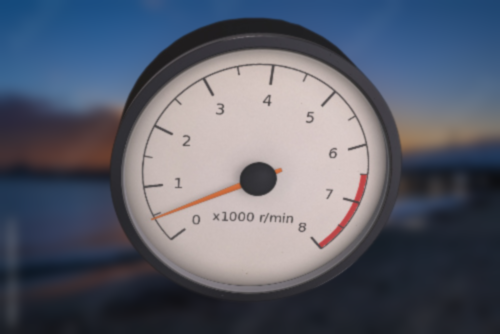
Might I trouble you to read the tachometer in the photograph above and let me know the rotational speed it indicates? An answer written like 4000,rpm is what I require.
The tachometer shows 500,rpm
